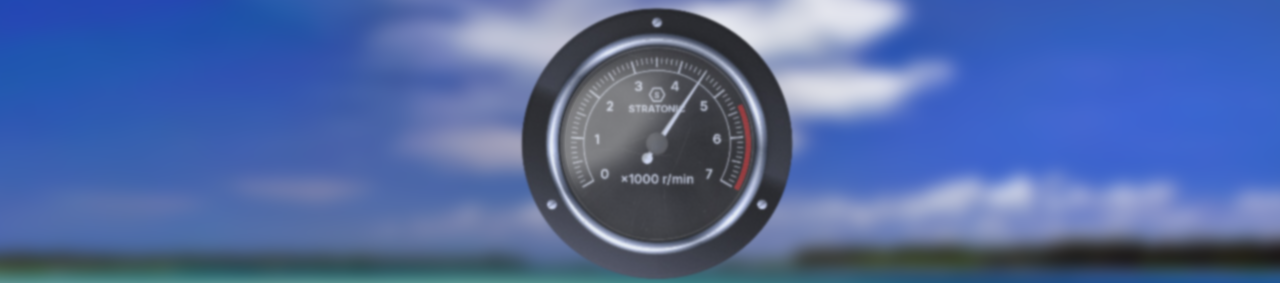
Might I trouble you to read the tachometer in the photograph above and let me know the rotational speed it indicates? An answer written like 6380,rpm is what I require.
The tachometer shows 4500,rpm
